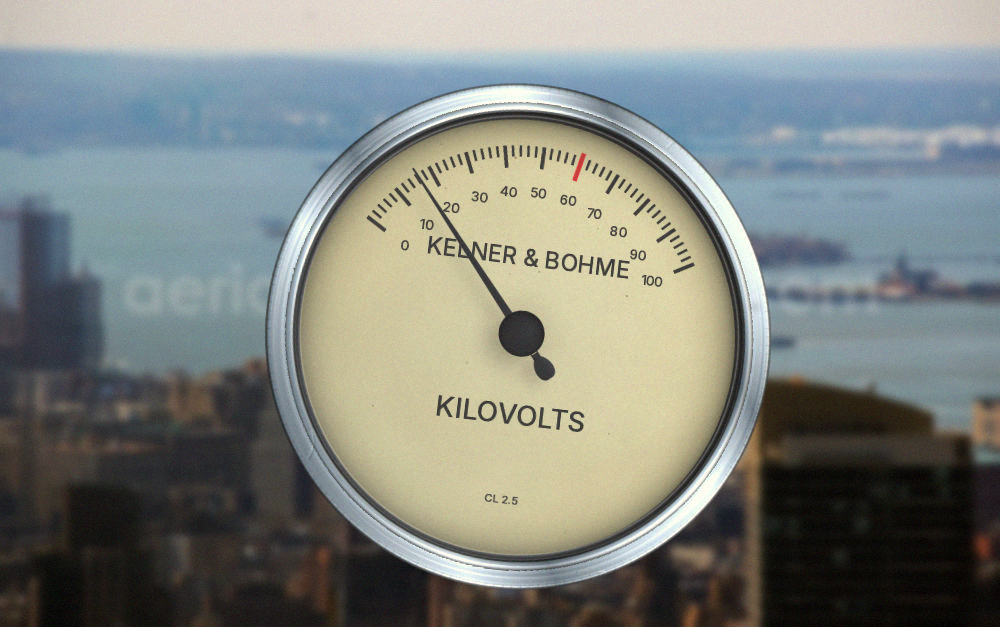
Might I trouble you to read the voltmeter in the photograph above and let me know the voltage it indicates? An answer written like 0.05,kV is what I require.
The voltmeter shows 16,kV
